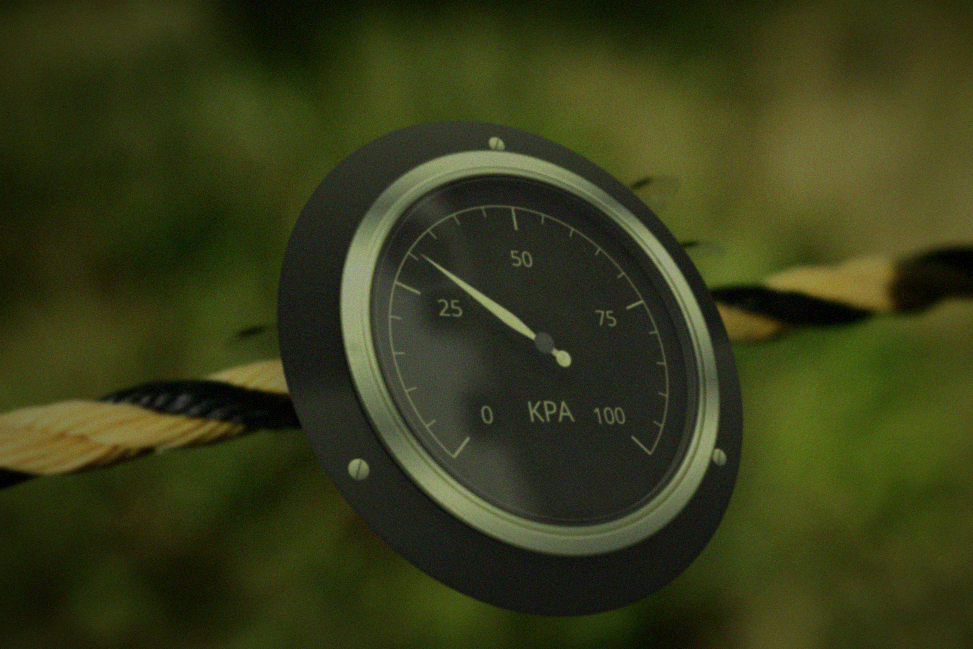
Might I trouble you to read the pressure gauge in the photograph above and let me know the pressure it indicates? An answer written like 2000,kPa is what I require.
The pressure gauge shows 30,kPa
